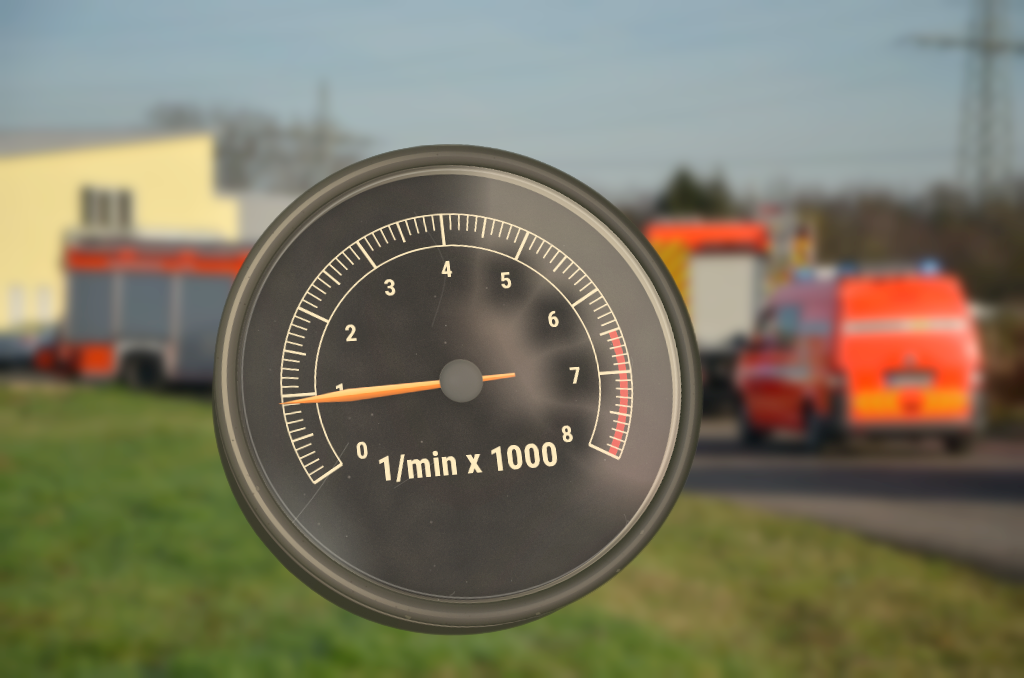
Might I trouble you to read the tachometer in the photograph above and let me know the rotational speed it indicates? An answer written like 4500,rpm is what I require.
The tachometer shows 900,rpm
